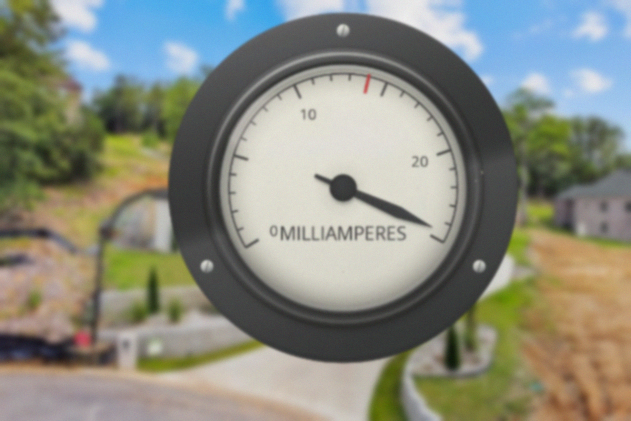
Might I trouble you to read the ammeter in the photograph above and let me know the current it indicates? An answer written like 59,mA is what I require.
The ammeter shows 24.5,mA
